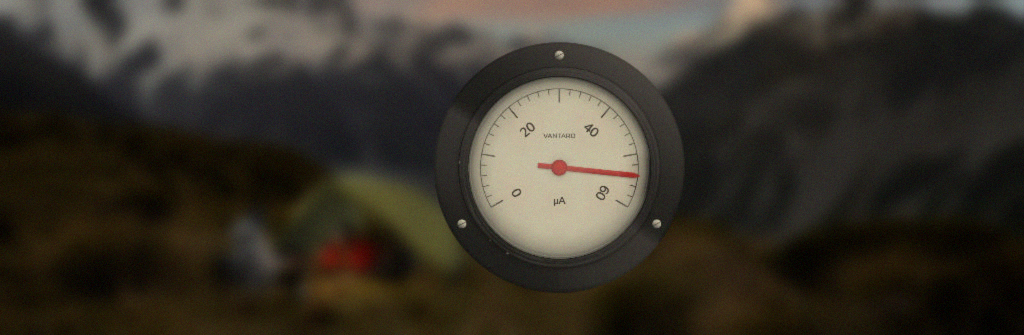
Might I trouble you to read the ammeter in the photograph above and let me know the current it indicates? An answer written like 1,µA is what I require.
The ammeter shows 54,µA
